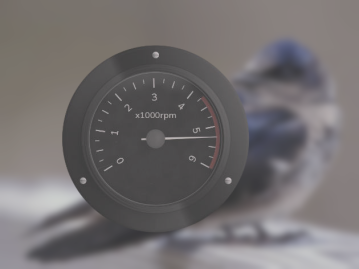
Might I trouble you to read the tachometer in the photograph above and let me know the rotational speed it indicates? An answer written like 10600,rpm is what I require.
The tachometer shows 5250,rpm
